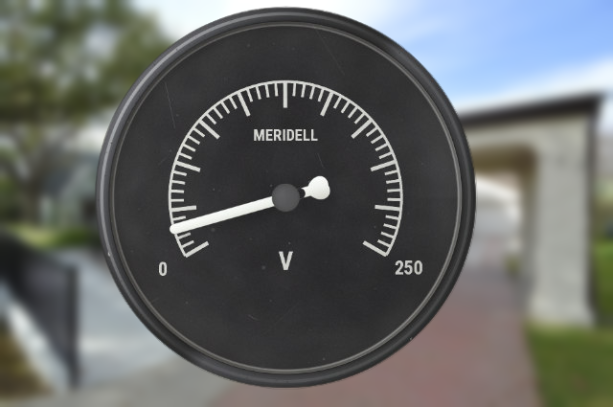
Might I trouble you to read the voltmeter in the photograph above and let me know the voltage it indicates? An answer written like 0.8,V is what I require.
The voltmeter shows 15,V
